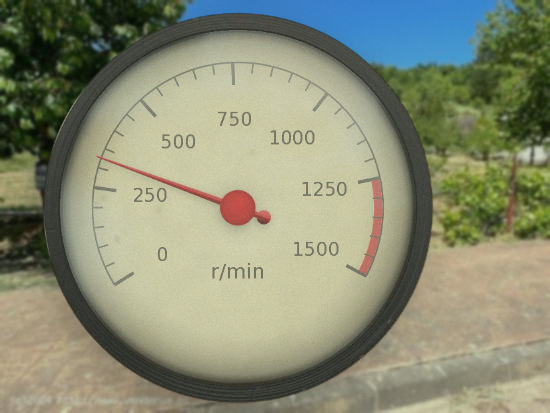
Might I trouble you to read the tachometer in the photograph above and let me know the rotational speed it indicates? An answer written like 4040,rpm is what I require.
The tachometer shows 325,rpm
